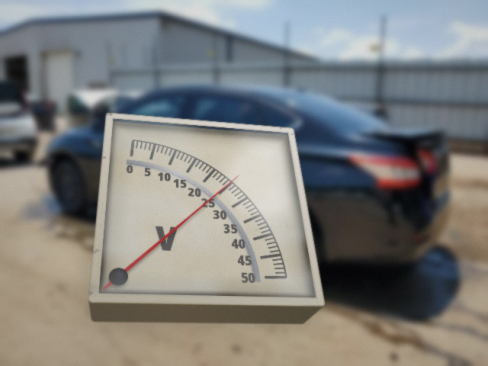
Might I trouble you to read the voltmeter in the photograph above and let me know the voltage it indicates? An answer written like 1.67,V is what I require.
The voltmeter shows 25,V
